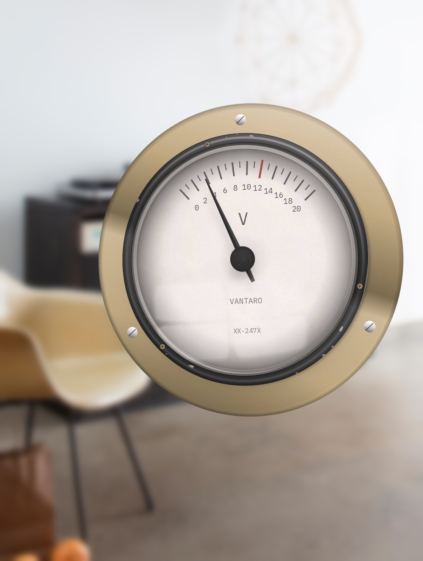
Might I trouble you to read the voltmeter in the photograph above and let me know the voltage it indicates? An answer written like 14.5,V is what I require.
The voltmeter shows 4,V
